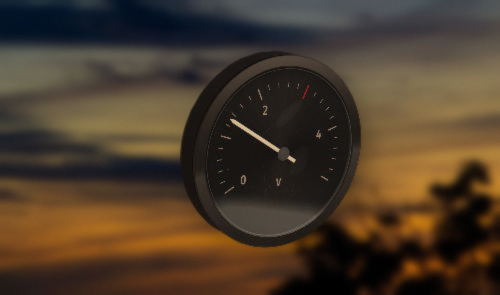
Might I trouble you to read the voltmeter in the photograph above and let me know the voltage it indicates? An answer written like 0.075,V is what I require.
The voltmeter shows 1.3,V
